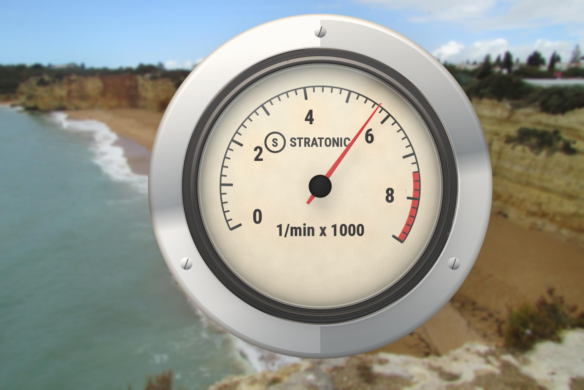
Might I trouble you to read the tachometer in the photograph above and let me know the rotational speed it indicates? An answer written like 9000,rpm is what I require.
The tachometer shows 5700,rpm
